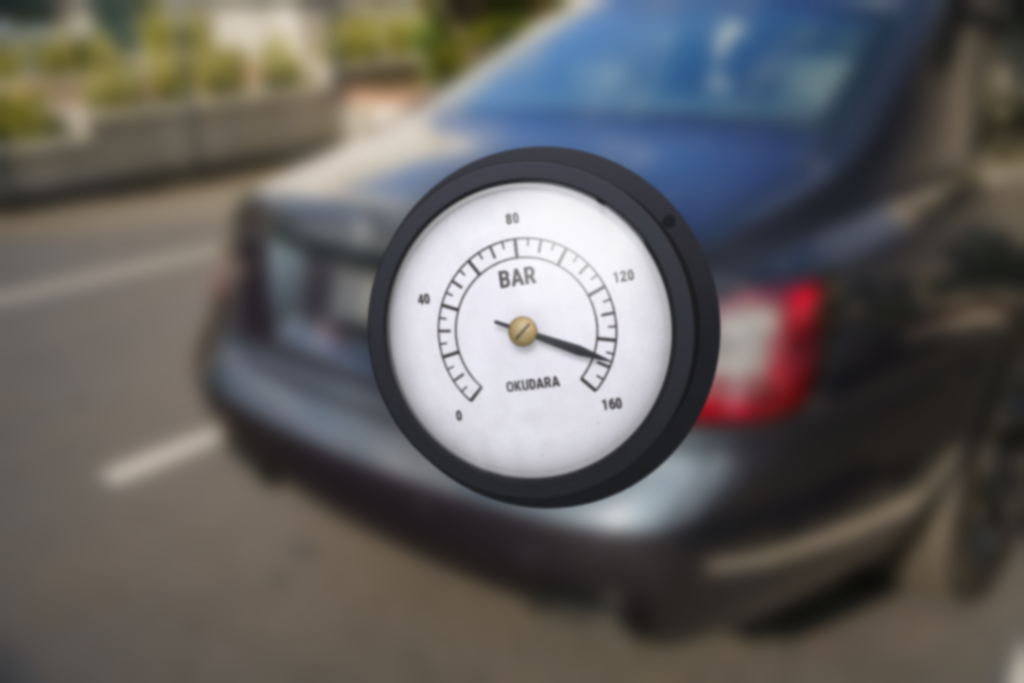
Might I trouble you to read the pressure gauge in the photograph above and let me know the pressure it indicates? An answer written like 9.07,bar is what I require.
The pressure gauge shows 147.5,bar
